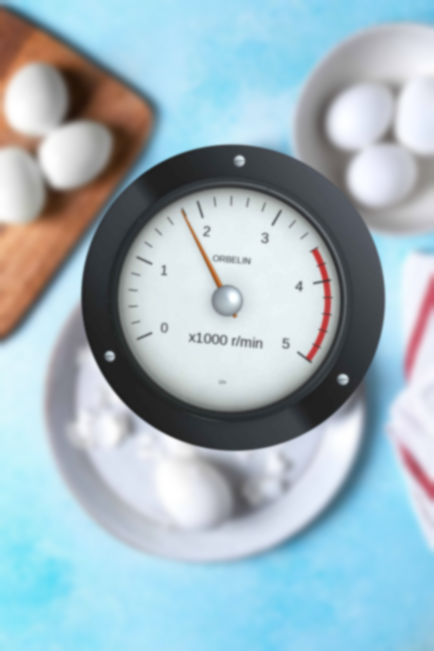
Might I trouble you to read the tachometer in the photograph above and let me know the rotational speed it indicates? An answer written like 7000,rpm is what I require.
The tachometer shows 1800,rpm
